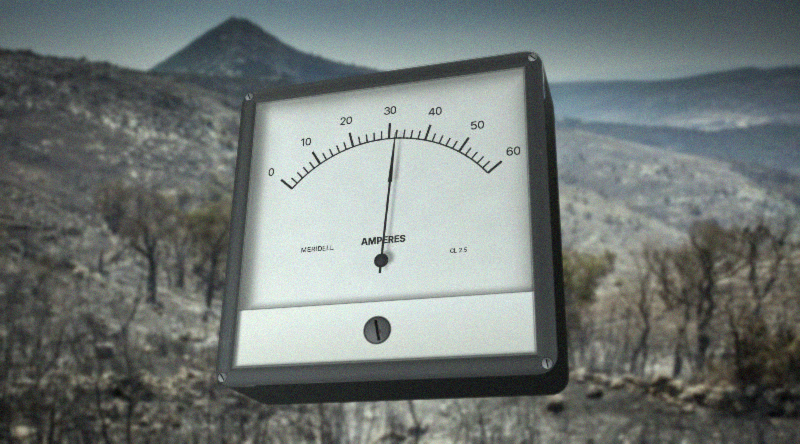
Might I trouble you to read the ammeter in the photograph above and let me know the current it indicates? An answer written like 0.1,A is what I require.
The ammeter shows 32,A
